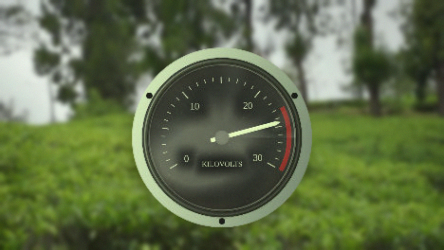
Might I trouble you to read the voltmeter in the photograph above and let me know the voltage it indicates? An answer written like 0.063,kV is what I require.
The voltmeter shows 24.5,kV
